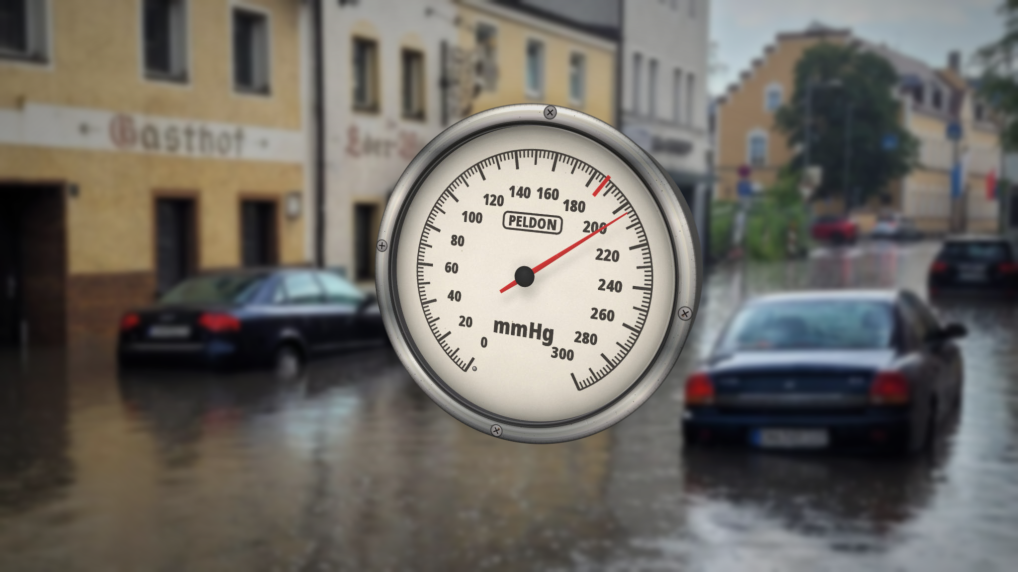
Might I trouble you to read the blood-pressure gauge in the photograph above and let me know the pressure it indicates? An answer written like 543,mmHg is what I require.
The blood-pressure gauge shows 204,mmHg
